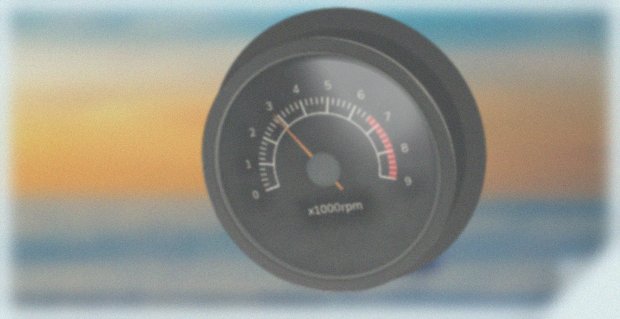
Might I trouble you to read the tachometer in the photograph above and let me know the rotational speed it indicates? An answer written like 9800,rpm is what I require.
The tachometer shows 3000,rpm
